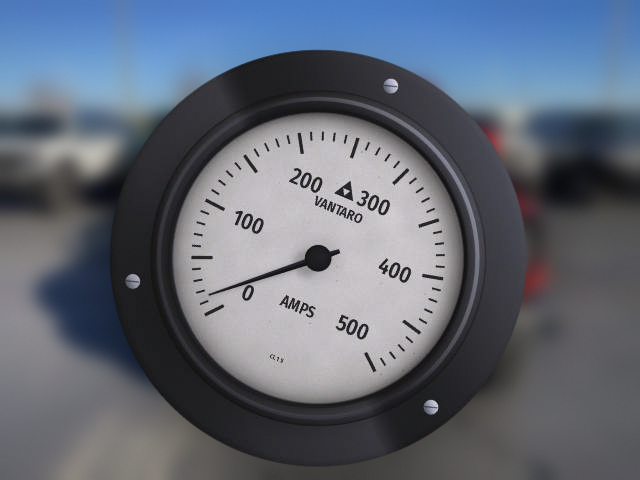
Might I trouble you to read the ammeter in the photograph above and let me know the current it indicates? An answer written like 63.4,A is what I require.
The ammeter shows 15,A
